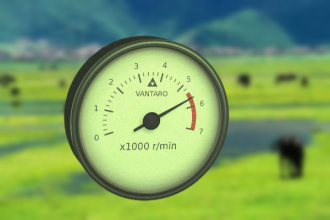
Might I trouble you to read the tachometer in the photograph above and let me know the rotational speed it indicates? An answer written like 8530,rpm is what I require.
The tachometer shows 5600,rpm
